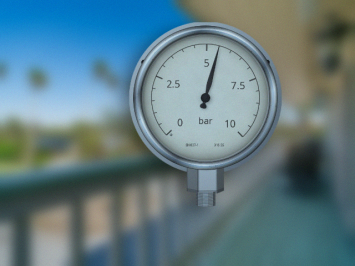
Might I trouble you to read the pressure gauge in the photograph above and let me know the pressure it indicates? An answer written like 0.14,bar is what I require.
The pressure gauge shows 5.5,bar
